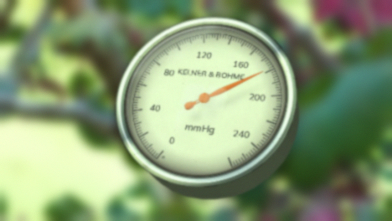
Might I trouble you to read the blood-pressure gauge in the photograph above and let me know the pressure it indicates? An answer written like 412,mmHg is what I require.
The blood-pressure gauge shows 180,mmHg
